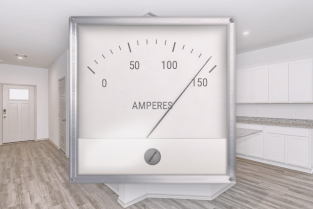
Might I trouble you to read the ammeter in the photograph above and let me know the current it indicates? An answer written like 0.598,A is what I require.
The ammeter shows 140,A
